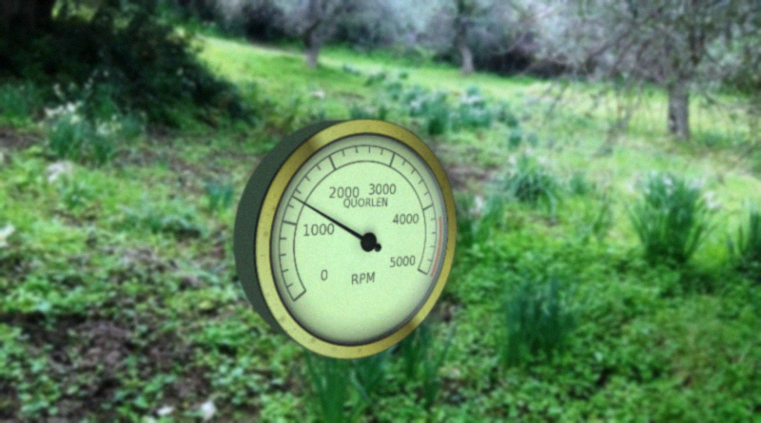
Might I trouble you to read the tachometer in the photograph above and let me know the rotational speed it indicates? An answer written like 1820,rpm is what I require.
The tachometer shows 1300,rpm
